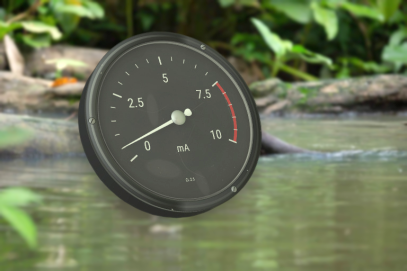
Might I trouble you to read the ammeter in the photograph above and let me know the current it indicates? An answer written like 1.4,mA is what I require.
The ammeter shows 0.5,mA
